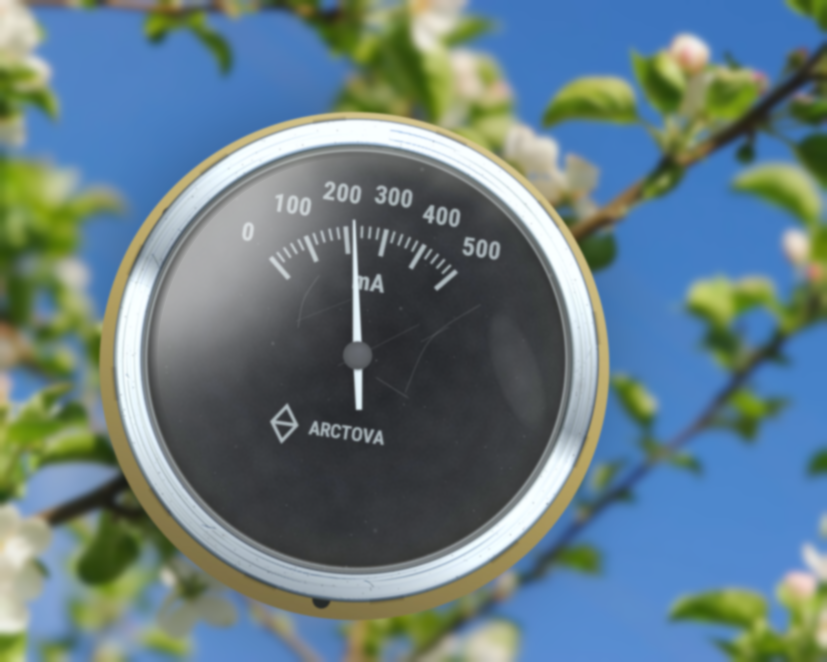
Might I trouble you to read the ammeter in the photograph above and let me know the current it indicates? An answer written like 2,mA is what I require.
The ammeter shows 220,mA
